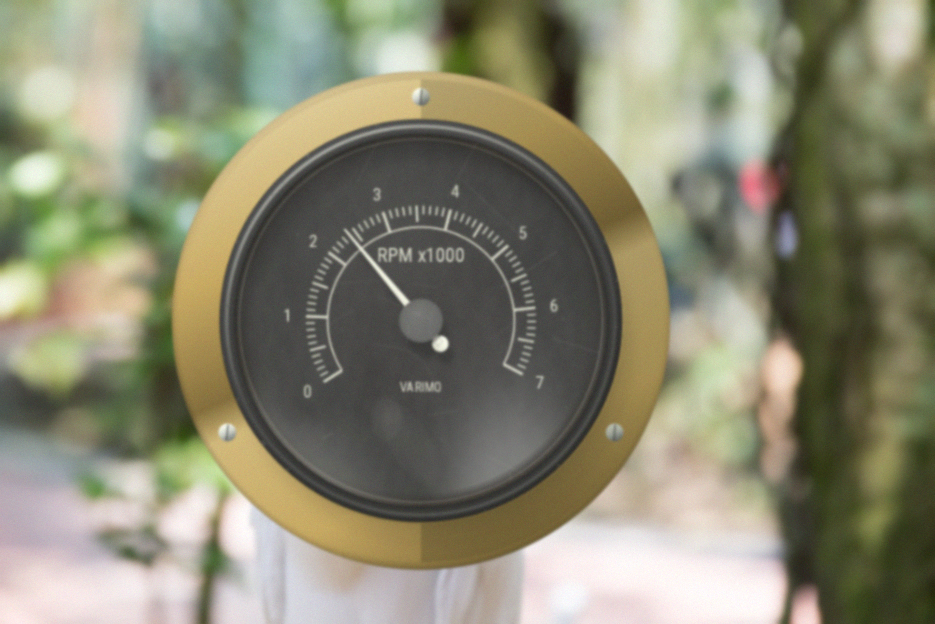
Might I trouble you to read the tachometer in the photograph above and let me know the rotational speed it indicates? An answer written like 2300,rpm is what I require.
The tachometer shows 2400,rpm
